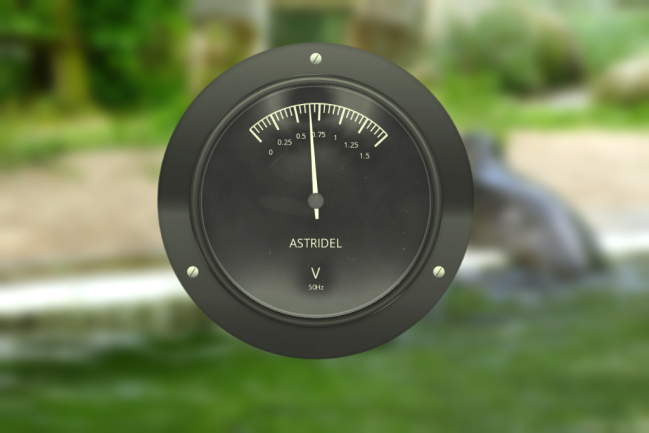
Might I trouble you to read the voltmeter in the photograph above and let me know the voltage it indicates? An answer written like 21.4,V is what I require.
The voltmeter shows 0.65,V
